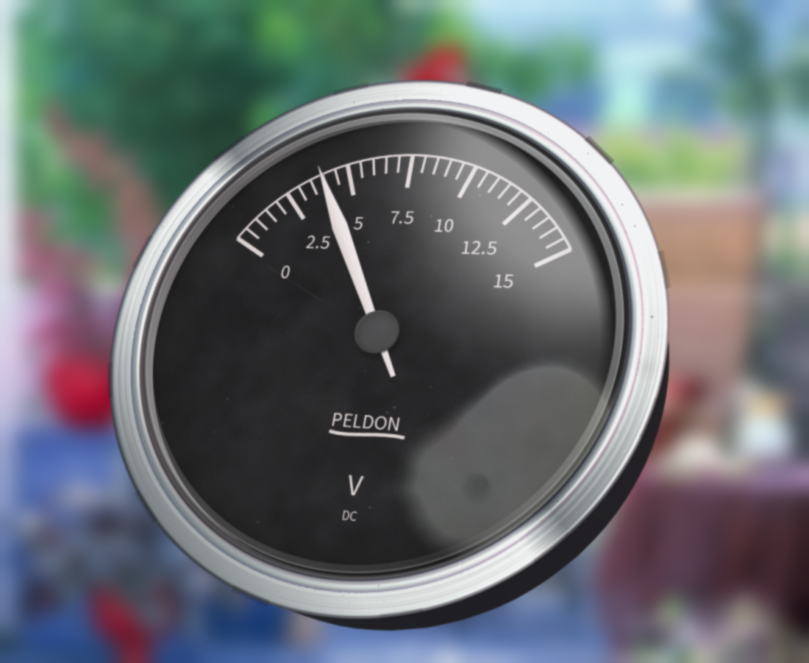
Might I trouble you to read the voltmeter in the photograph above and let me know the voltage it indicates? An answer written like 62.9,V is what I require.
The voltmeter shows 4,V
